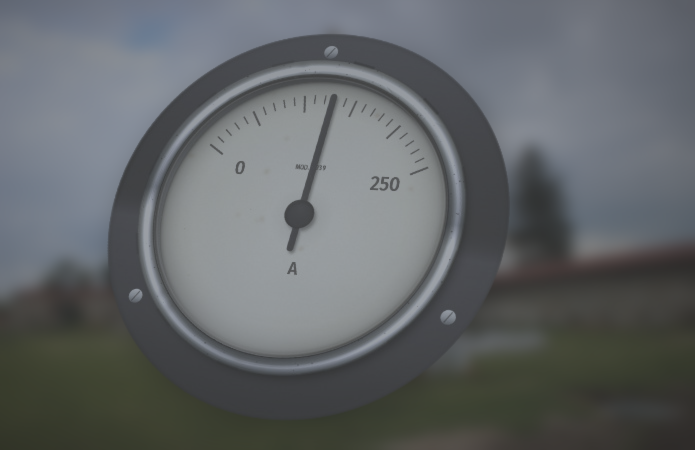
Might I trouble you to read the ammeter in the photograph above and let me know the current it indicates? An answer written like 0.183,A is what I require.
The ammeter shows 130,A
